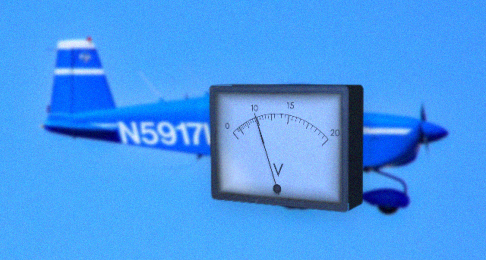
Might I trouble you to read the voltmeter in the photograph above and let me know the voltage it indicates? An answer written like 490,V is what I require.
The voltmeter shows 10,V
